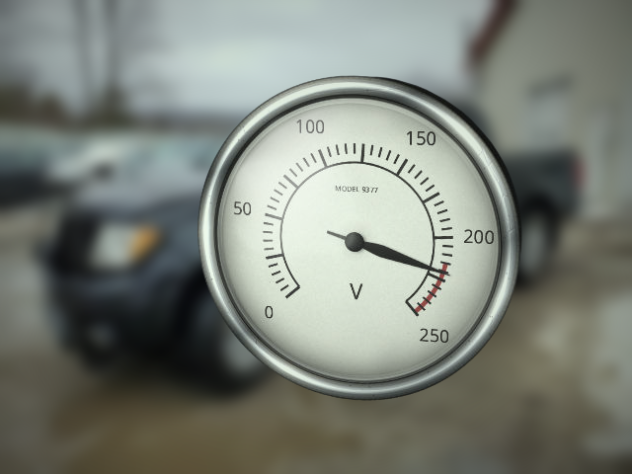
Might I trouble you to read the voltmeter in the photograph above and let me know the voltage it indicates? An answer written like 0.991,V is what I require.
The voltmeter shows 220,V
